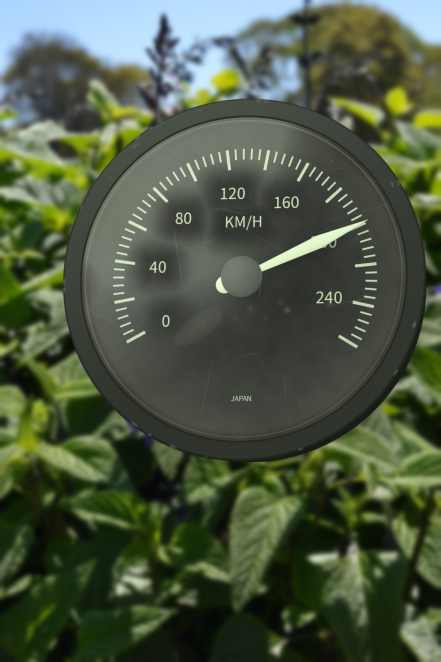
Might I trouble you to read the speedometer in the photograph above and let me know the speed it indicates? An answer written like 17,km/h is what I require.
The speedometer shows 200,km/h
